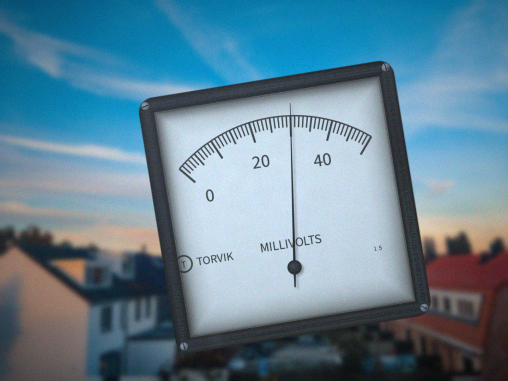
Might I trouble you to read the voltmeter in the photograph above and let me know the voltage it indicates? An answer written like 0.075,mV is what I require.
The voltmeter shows 30,mV
